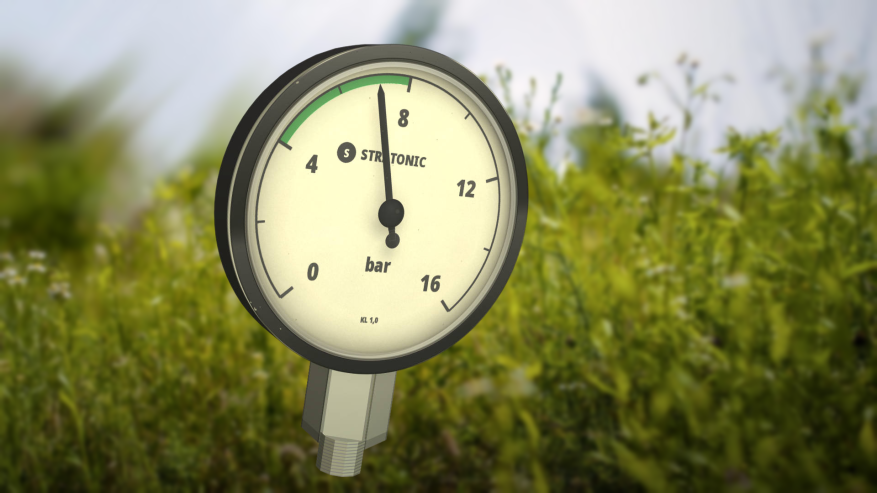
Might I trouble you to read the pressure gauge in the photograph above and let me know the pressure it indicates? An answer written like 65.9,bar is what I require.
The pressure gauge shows 7,bar
